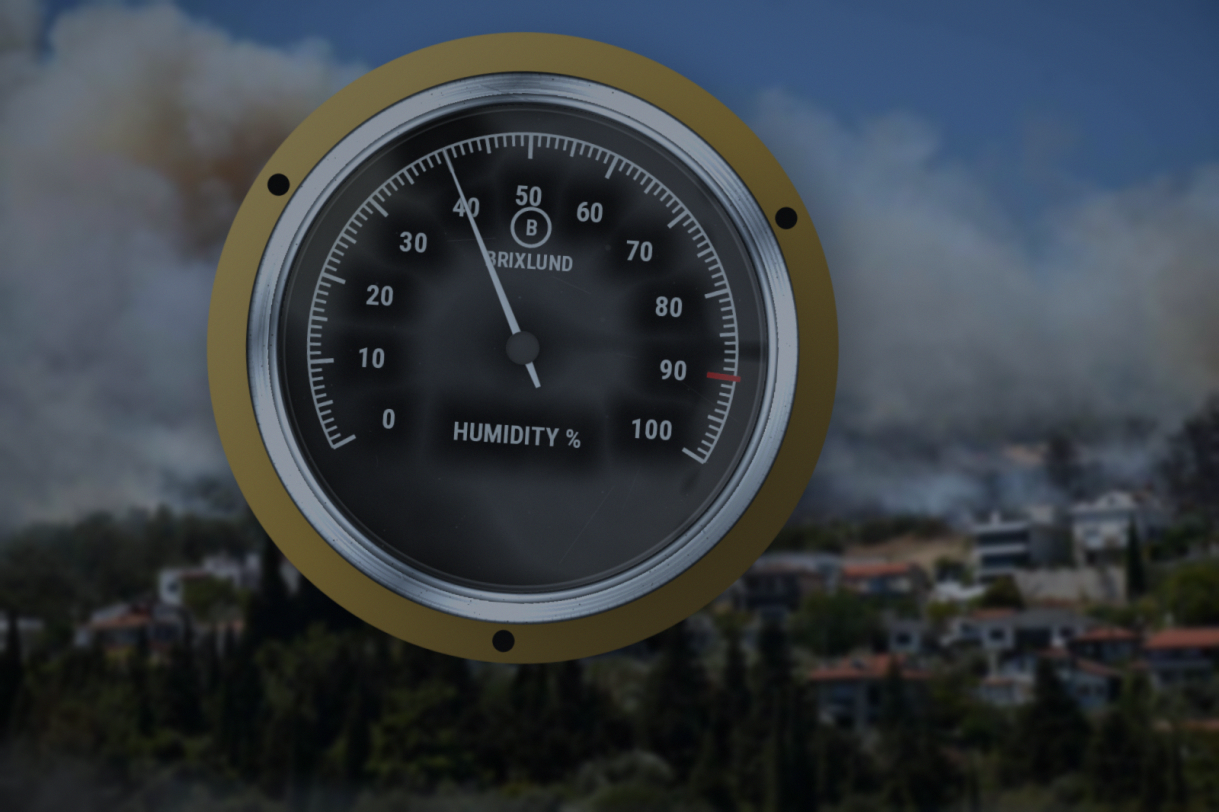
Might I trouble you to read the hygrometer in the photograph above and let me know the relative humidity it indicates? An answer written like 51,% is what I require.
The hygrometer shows 40,%
